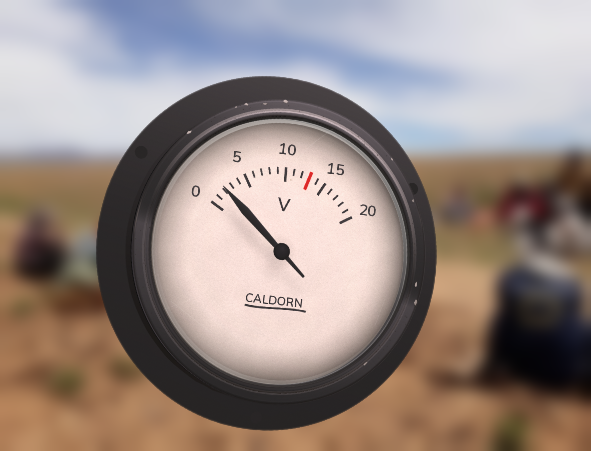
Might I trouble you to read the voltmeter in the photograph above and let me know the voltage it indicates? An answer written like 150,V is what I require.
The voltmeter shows 2,V
